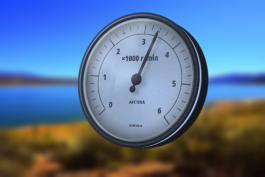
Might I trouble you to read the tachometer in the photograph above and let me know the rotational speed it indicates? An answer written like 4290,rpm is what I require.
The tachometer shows 3400,rpm
